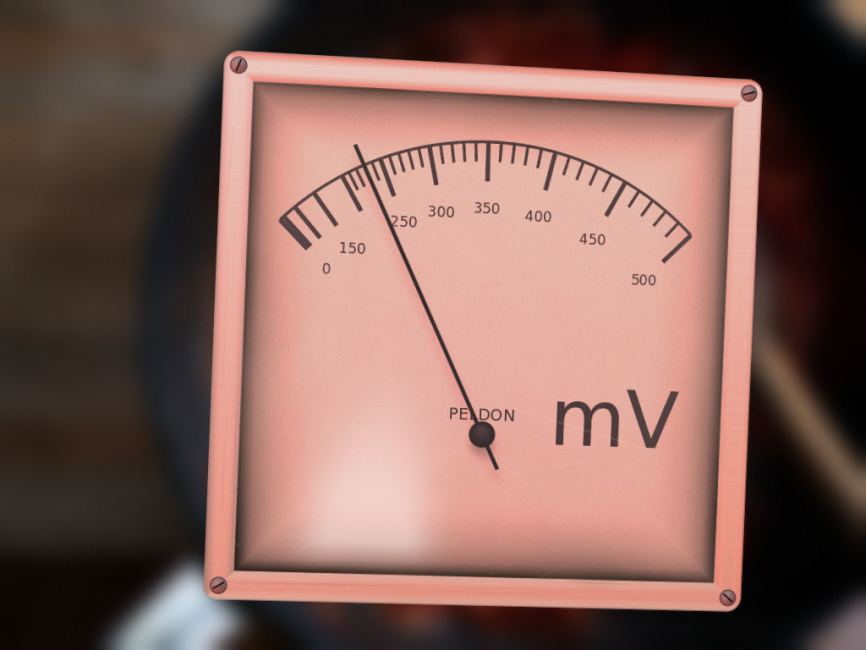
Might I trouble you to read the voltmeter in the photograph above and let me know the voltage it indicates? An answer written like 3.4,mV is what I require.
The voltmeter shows 230,mV
